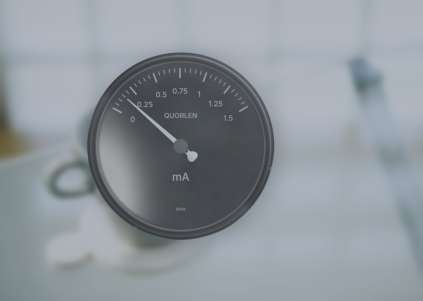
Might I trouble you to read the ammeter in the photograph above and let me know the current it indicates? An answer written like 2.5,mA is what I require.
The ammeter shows 0.15,mA
